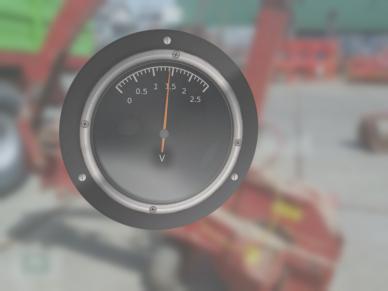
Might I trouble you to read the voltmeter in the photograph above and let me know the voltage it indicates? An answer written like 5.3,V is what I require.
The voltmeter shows 1.4,V
